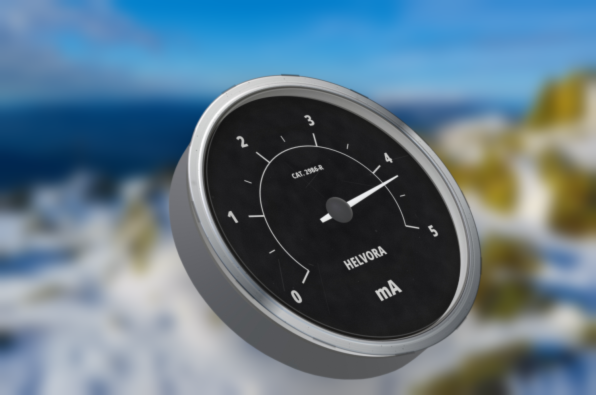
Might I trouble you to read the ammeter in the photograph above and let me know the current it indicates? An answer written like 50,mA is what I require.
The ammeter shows 4.25,mA
